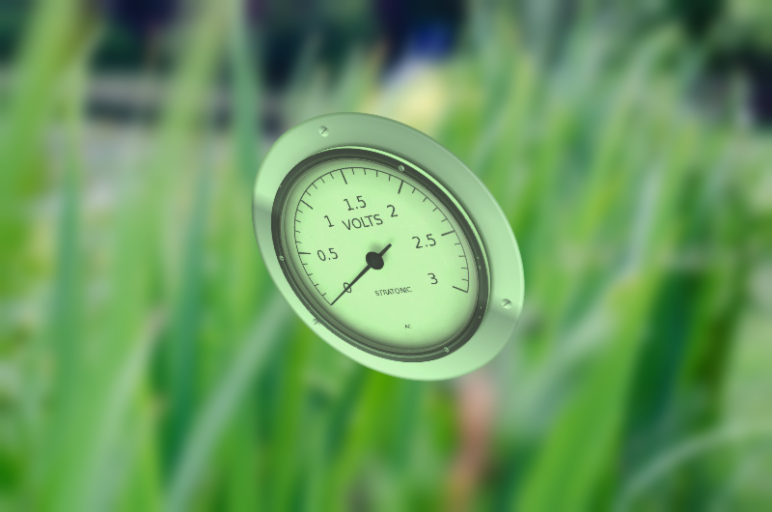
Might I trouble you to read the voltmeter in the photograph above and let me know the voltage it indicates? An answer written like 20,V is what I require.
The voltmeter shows 0,V
